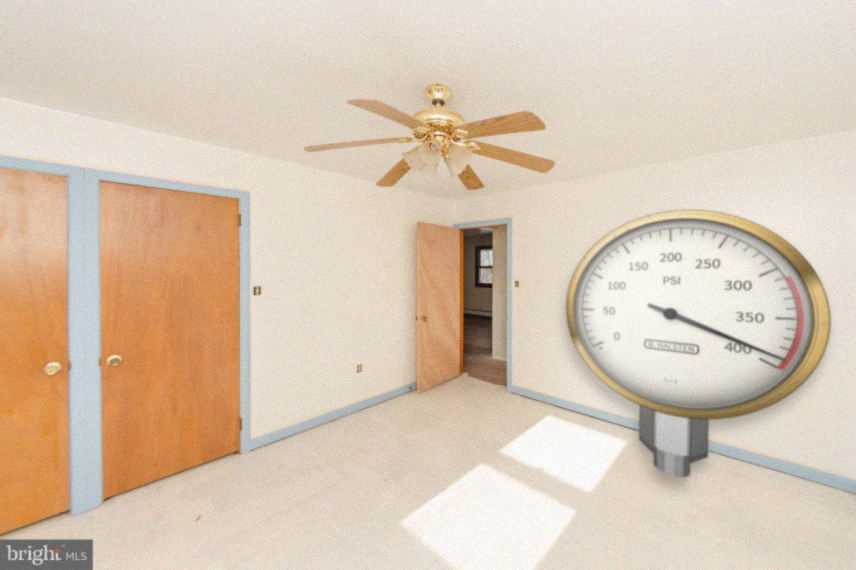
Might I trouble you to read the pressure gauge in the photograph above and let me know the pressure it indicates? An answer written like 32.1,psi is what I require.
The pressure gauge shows 390,psi
